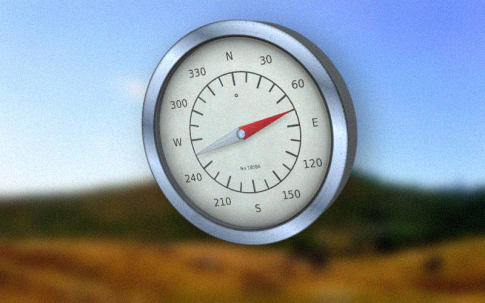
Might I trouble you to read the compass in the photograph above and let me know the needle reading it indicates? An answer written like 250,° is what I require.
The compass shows 75,°
